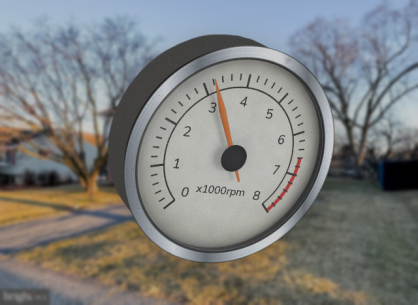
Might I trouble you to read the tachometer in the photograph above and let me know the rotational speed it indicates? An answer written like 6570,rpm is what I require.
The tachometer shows 3200,rpm
